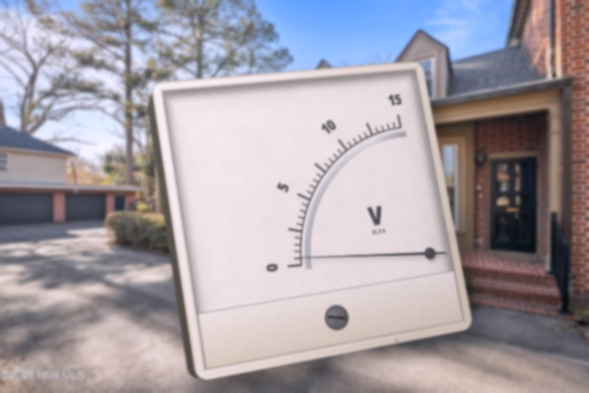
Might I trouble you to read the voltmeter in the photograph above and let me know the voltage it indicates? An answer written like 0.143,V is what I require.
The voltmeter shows 0.5,V
